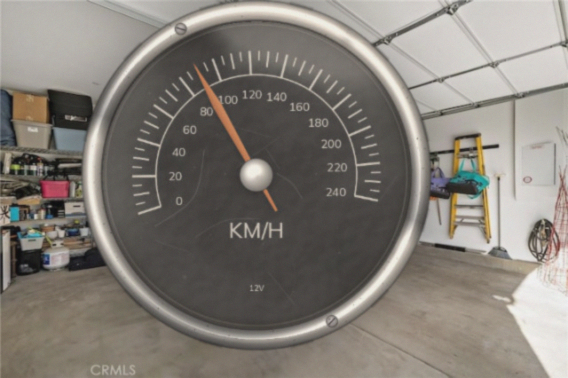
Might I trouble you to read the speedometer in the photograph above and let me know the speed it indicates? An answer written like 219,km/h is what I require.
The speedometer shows 90,km/h
